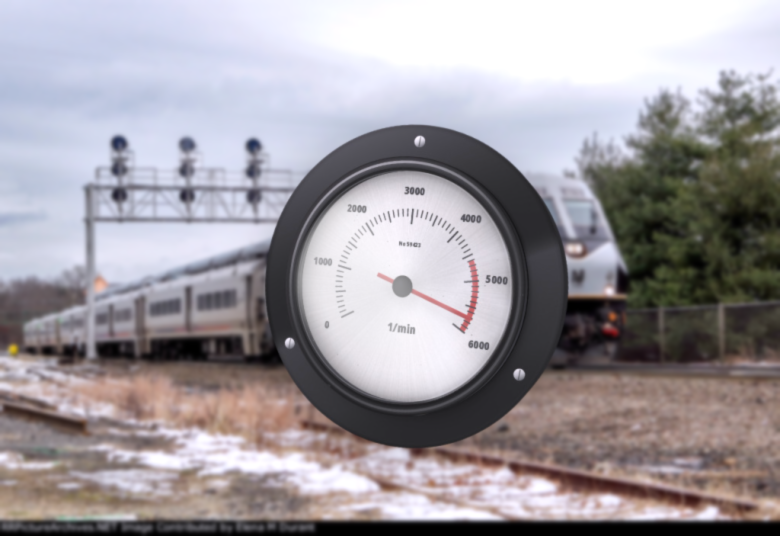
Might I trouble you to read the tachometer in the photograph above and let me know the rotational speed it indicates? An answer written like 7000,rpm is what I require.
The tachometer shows 5700,rpm
